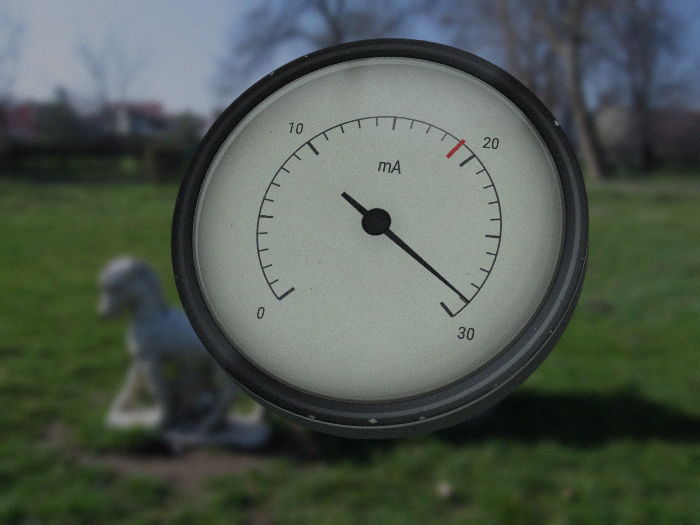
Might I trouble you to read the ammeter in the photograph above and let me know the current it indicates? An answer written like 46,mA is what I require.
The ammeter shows 29,mA
